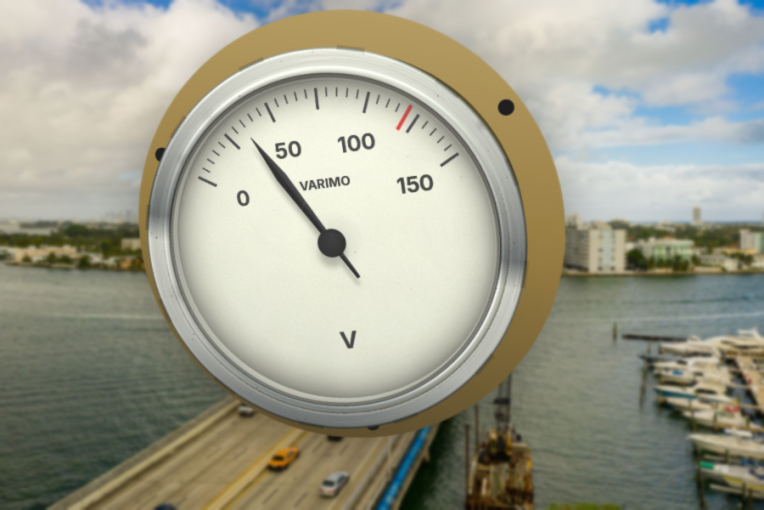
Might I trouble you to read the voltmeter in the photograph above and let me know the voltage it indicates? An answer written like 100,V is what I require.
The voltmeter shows 35,V
